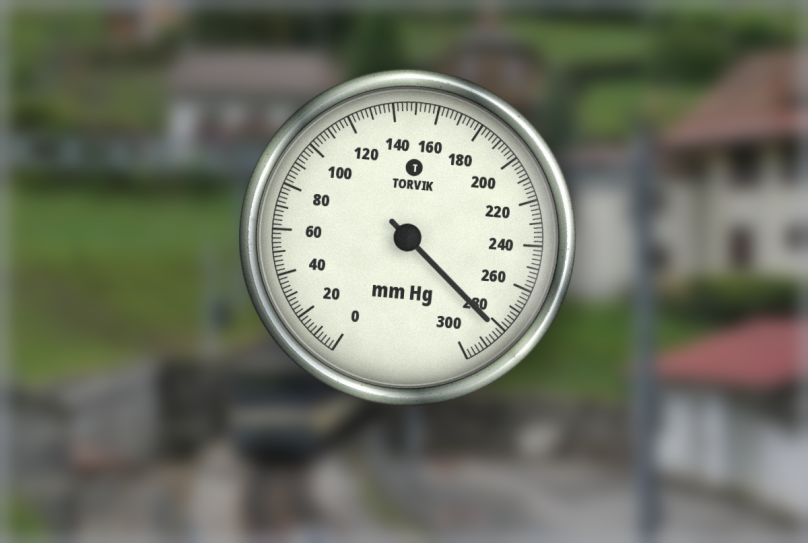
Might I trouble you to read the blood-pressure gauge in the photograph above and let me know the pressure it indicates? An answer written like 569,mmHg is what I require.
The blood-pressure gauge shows 282,mmHg
